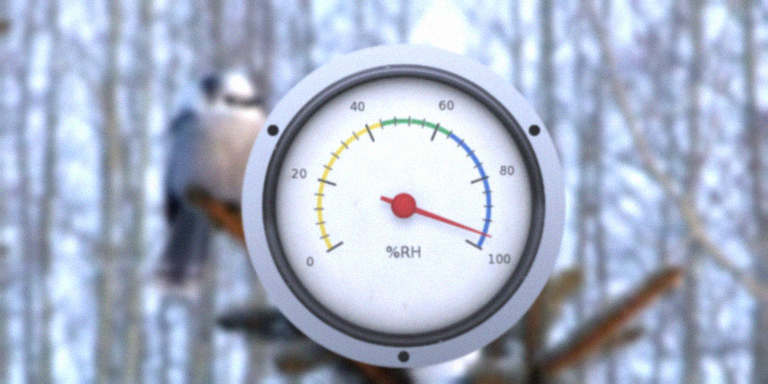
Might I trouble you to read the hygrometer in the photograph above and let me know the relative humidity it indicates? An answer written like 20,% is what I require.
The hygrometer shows 96,%
